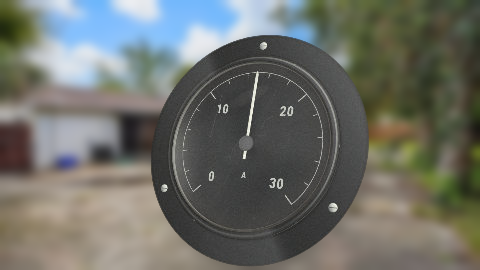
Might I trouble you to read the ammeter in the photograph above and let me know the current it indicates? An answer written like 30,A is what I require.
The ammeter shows 15,A
